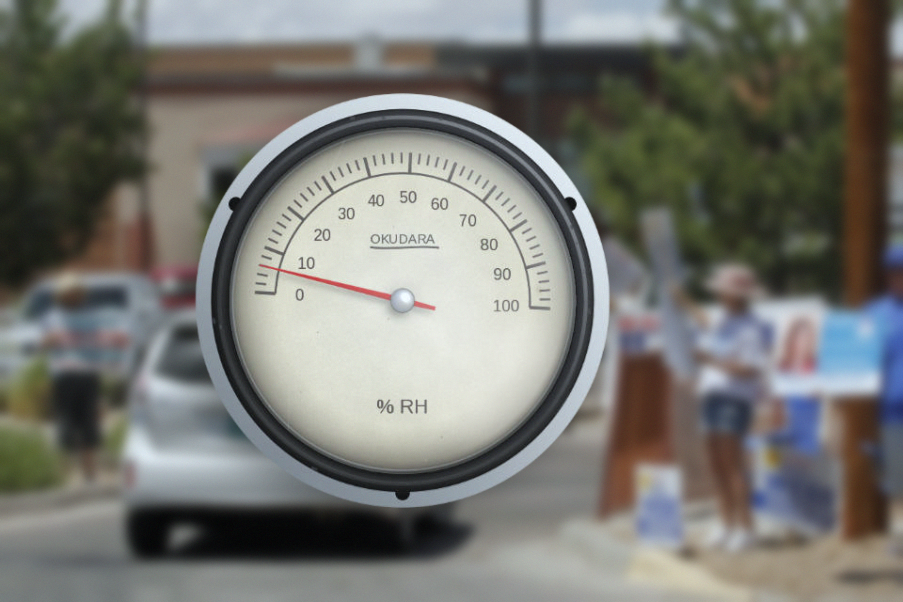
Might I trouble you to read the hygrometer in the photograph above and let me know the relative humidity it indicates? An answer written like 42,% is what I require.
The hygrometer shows 6,%
